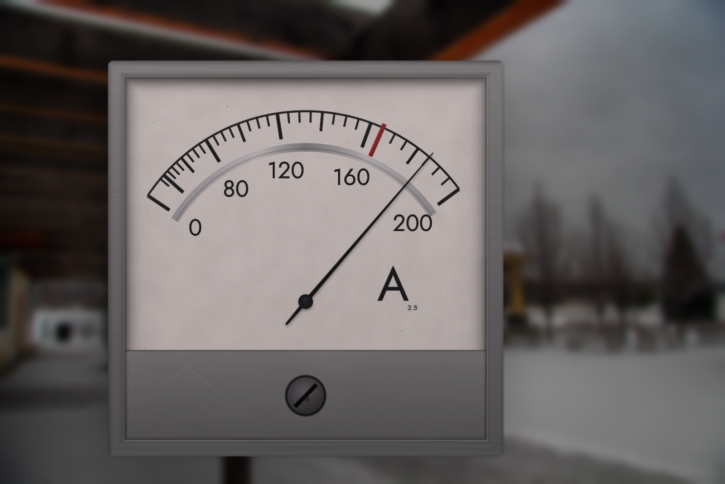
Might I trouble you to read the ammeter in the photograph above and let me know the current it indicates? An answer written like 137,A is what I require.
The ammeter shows 185,A
